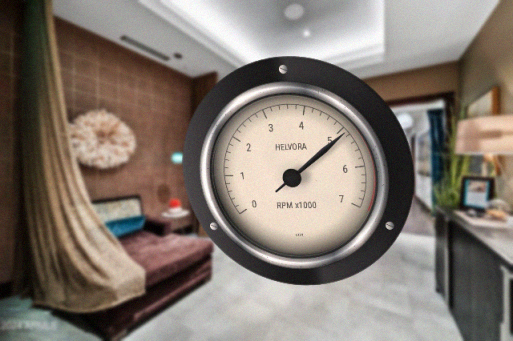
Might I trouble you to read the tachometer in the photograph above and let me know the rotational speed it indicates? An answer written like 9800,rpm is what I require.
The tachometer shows 5100,rpm
